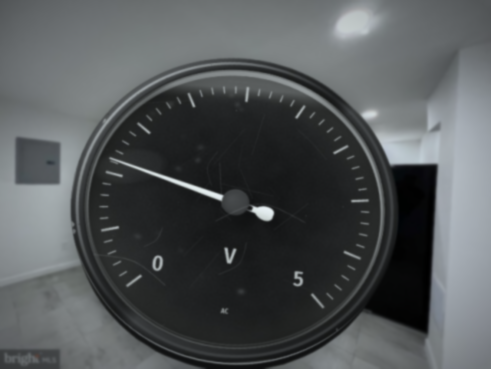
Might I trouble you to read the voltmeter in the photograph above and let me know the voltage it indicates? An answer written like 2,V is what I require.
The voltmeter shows 1.1,V
